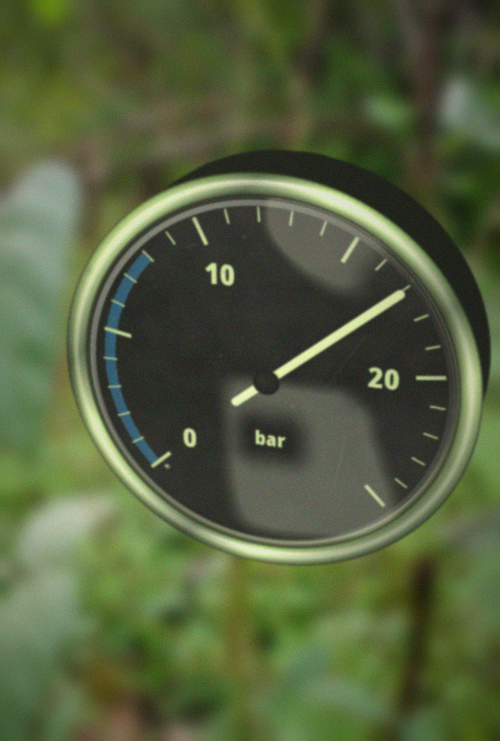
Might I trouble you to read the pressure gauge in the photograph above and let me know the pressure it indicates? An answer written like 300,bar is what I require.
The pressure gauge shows 17,bar
